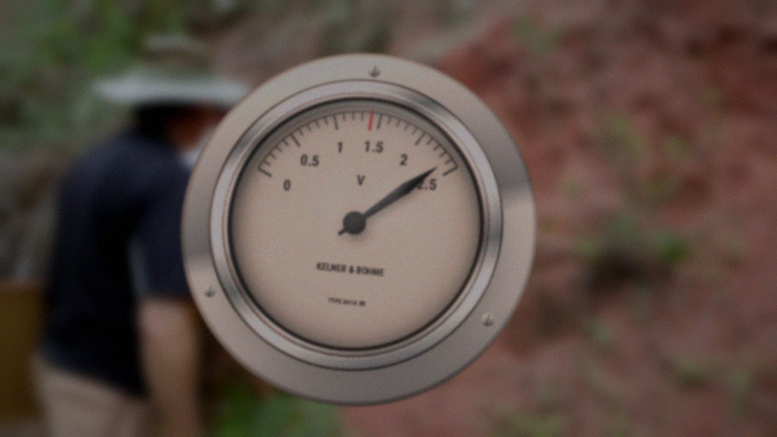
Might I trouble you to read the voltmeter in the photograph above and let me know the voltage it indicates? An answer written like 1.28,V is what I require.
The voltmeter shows 2.4,V
